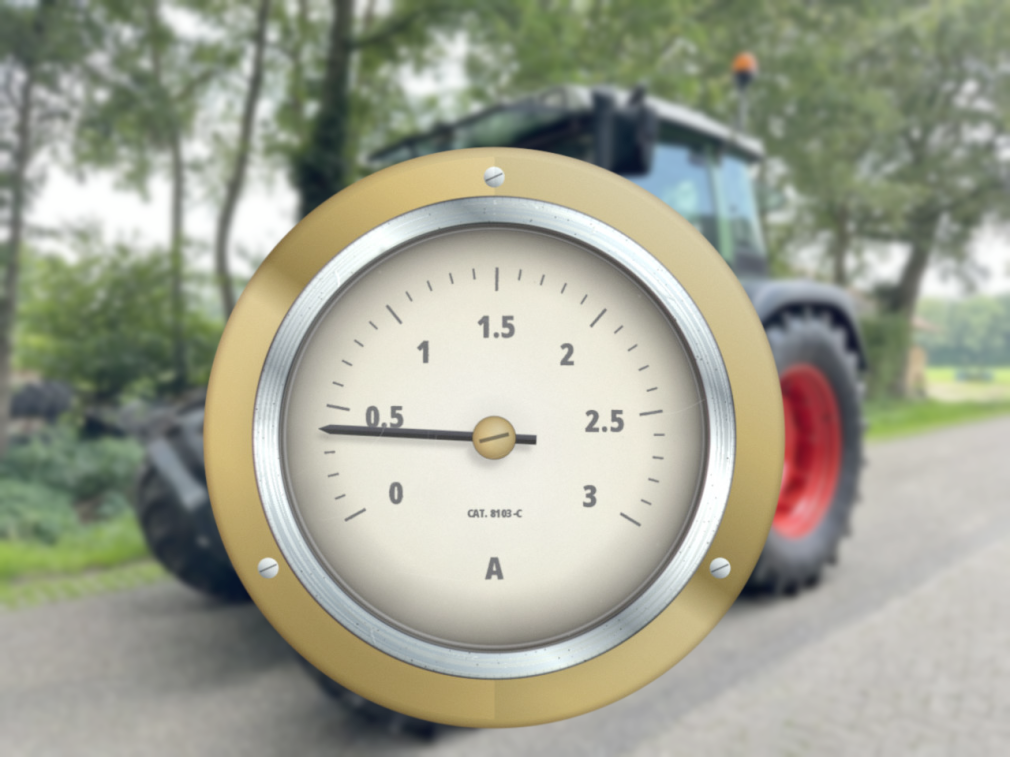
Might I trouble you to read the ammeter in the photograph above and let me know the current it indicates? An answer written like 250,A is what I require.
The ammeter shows 0.4,A
